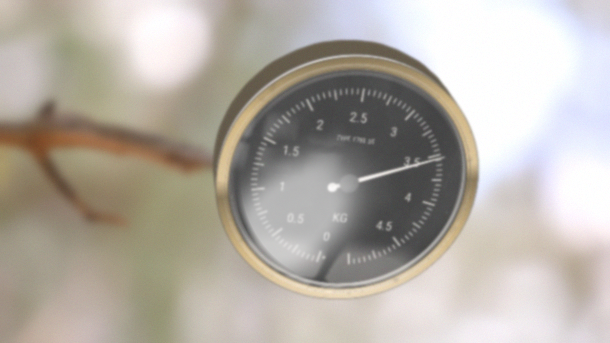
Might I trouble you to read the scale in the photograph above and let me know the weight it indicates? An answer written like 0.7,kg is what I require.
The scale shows 3.5,kg
